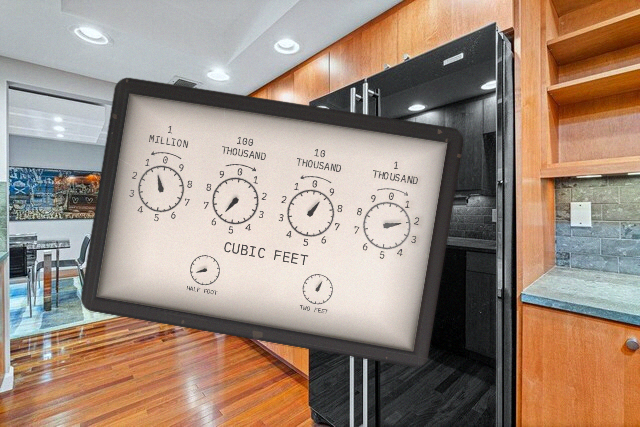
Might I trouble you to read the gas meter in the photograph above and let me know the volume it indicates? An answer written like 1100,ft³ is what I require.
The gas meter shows 59200,ft³
